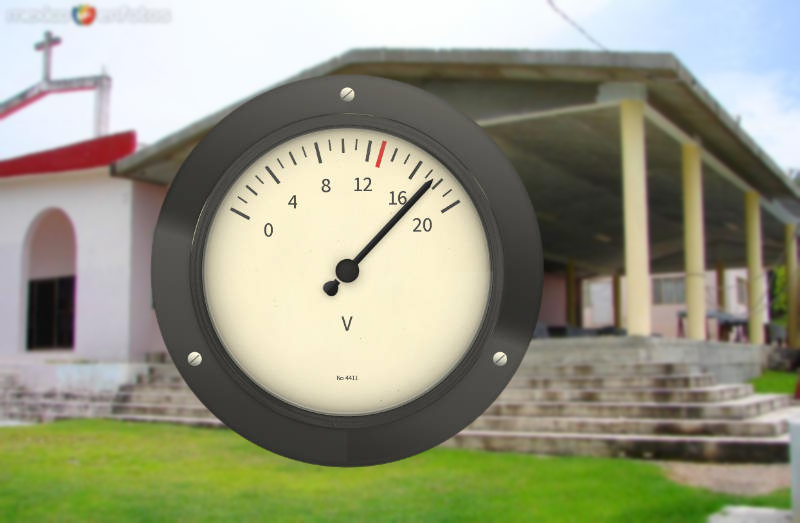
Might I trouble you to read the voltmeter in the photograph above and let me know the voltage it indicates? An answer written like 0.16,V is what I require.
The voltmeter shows 17.5,V
